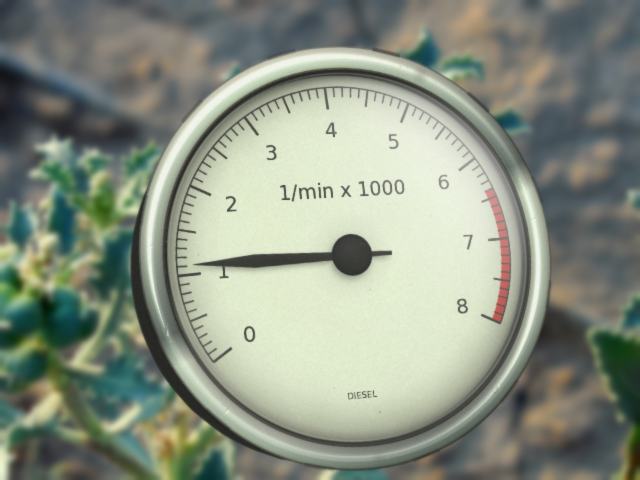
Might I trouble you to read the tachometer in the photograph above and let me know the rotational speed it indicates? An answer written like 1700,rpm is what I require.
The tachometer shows 1100,rpm
